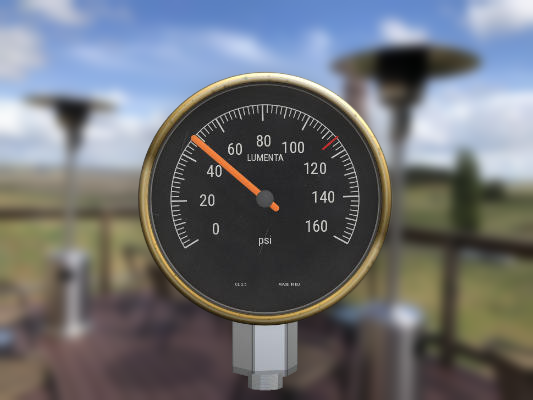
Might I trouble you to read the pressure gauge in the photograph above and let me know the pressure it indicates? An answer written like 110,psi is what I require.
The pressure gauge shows 48,psi
